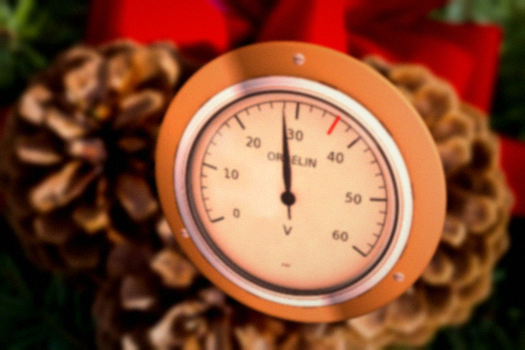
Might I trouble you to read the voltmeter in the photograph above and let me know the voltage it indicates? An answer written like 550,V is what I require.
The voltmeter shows 28,V
